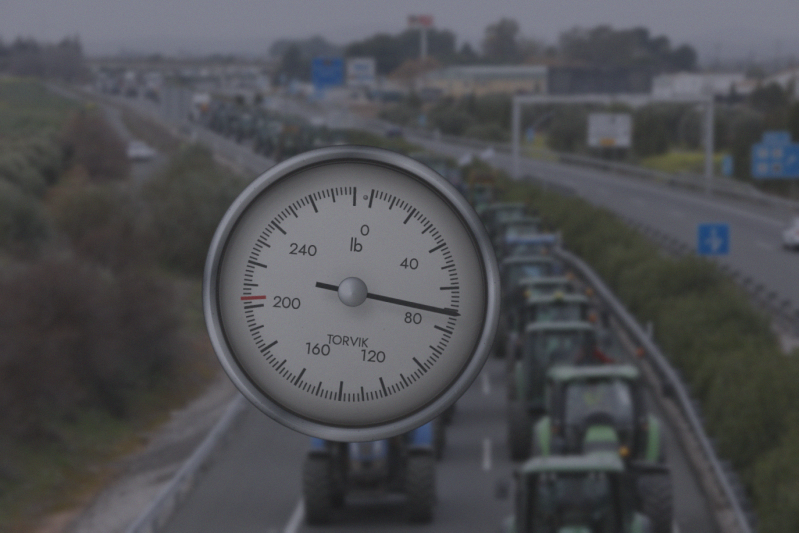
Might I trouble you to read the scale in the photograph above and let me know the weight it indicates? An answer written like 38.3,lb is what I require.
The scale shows 72,lb
